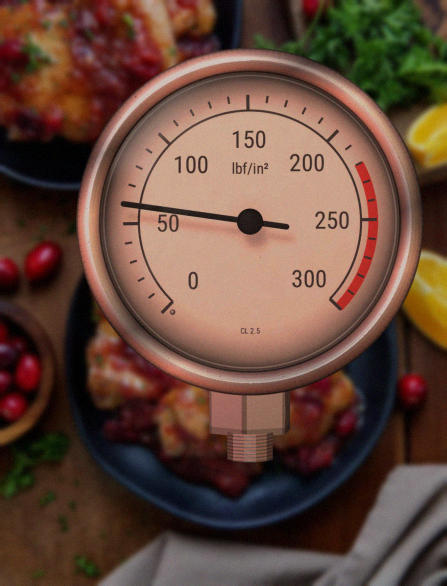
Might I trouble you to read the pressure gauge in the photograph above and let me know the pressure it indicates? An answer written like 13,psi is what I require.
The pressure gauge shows 60,psi
